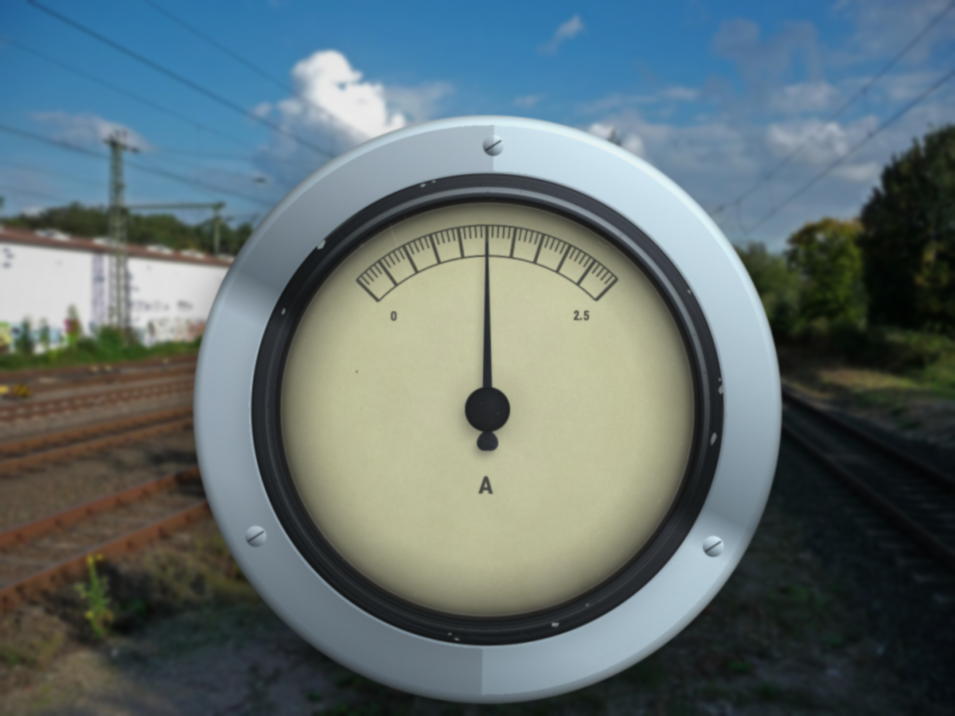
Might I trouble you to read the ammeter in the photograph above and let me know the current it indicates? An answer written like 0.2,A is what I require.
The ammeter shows 1.25,A
